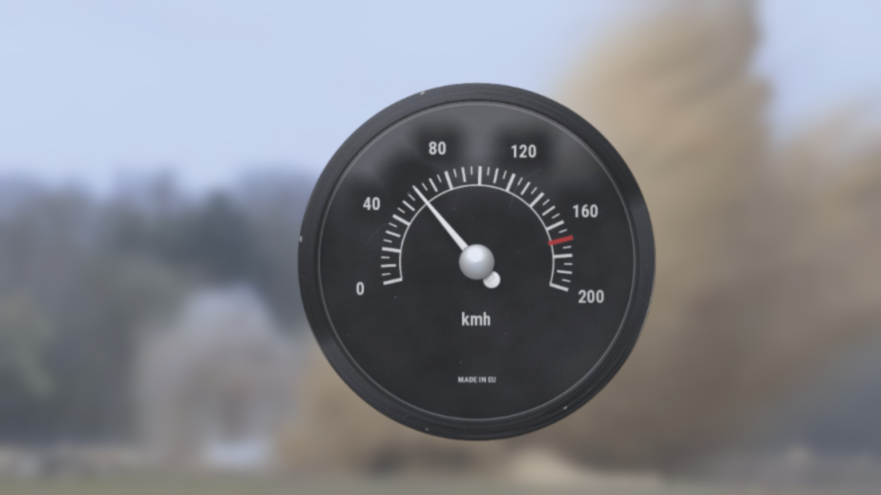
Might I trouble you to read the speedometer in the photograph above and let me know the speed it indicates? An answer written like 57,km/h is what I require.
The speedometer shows 60,km/h
